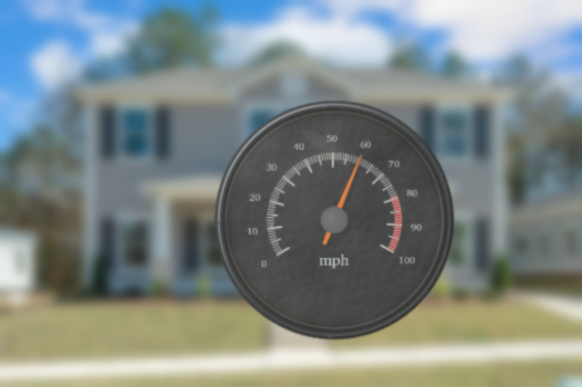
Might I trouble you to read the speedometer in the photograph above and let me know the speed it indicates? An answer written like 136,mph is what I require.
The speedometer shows 60,mph
